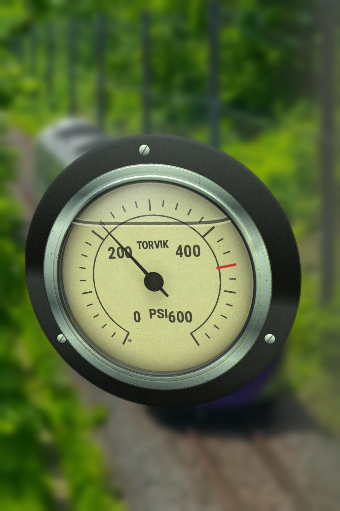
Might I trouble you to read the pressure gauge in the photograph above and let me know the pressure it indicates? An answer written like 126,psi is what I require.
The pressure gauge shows 220,psi
